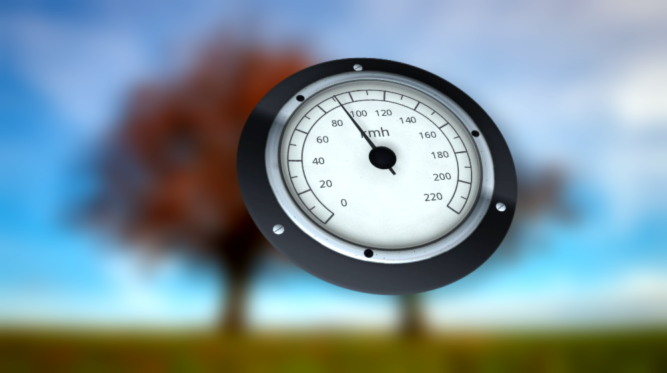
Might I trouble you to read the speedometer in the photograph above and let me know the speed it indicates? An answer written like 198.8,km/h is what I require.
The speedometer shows 90,km/h
